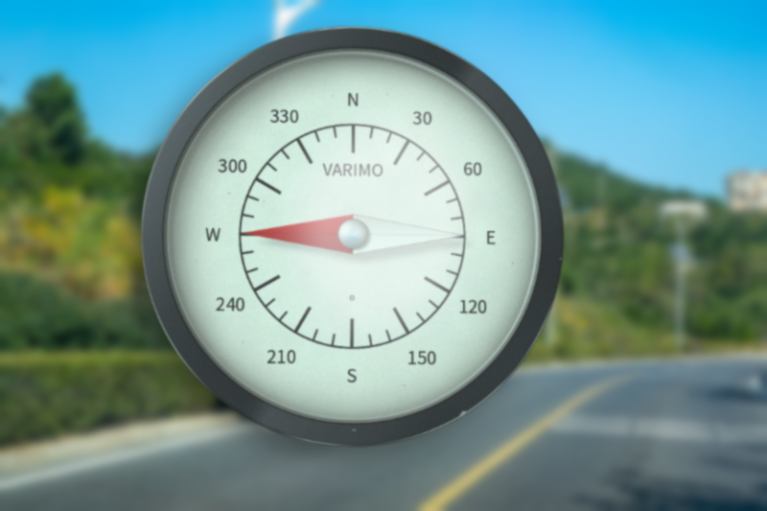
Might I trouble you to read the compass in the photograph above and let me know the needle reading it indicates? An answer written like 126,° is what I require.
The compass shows 270,°
